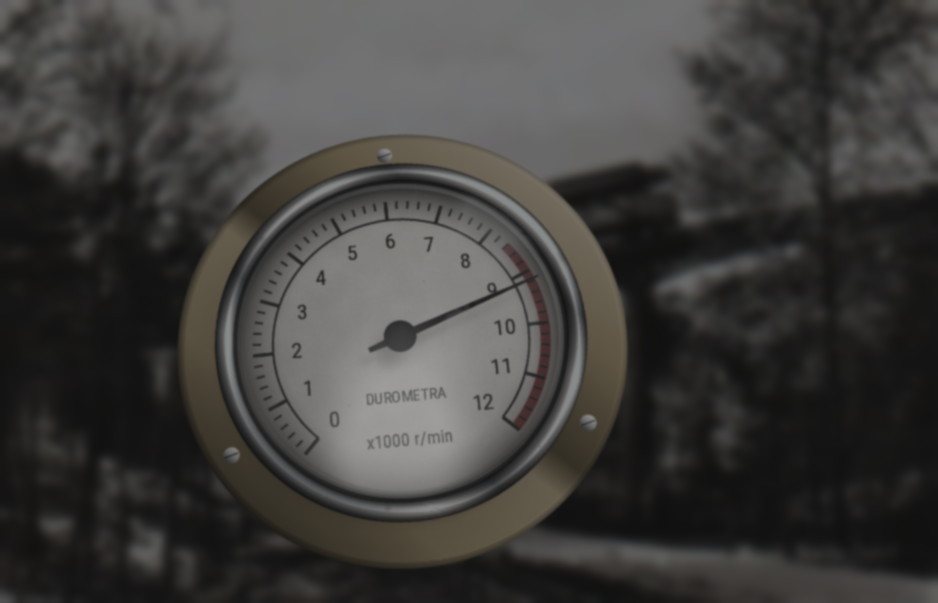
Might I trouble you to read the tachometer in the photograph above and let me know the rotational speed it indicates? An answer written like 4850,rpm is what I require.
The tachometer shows 9200,rpm
